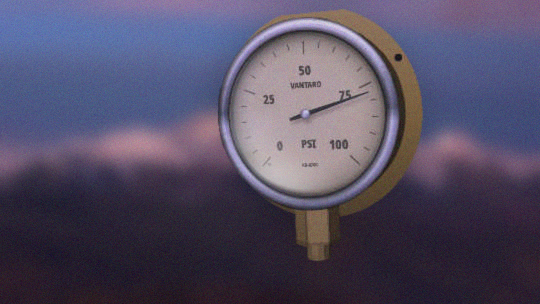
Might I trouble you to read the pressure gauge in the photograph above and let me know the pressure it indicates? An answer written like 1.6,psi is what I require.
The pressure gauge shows 77.5,psi
